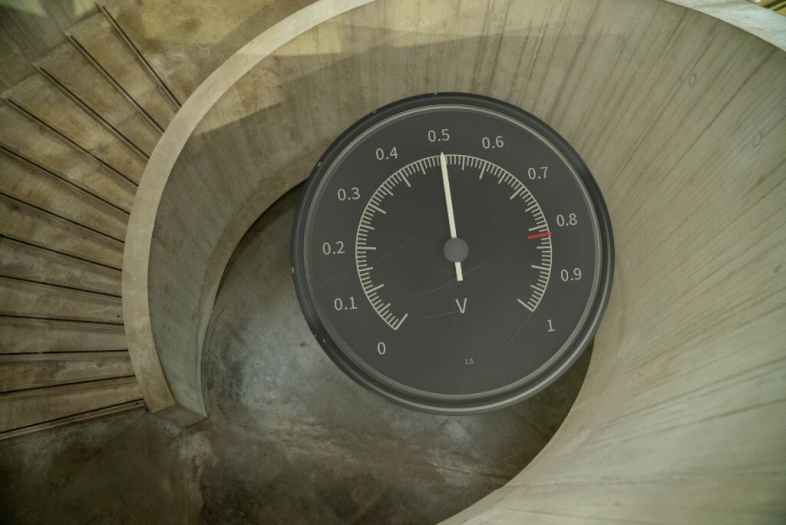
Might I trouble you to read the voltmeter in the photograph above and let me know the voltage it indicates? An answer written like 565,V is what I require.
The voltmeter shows 0.5,V
